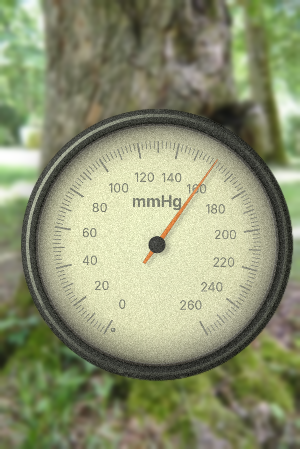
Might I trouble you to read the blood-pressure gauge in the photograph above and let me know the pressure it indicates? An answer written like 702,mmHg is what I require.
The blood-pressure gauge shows 160,mmHg
